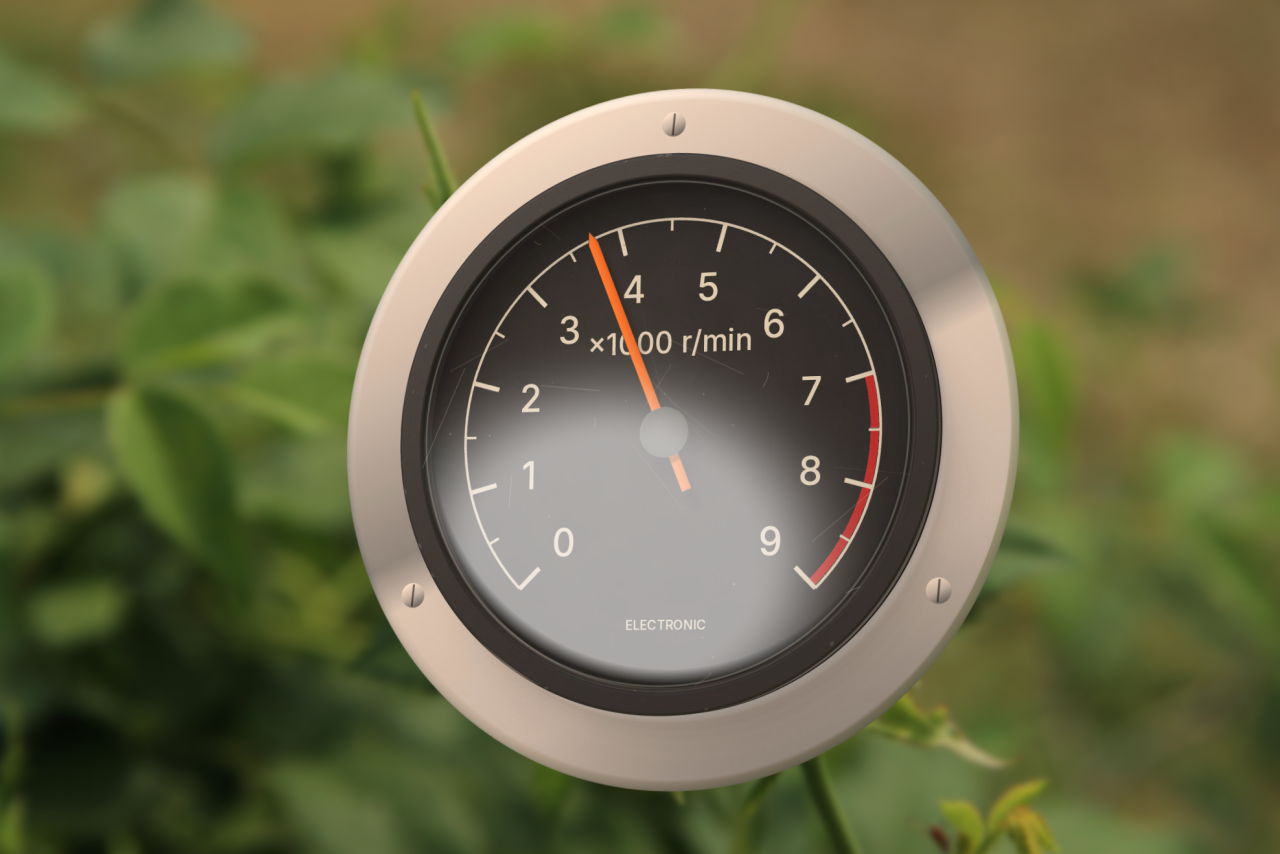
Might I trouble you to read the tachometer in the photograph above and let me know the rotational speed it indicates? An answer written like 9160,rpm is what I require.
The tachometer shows 3750,rpm
